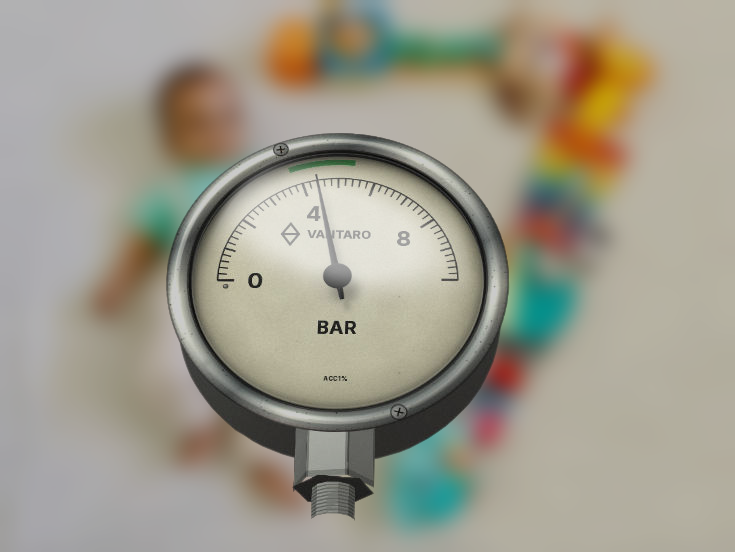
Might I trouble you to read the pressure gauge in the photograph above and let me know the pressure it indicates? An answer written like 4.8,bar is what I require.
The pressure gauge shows 4.4,bar
